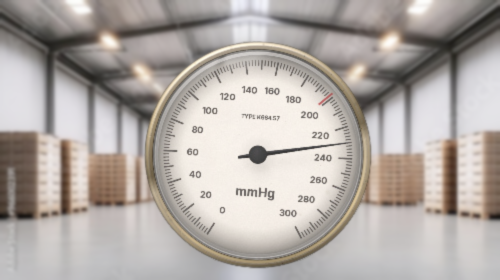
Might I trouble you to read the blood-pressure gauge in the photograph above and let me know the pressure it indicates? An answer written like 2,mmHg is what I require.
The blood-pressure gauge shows 230,mmHg
